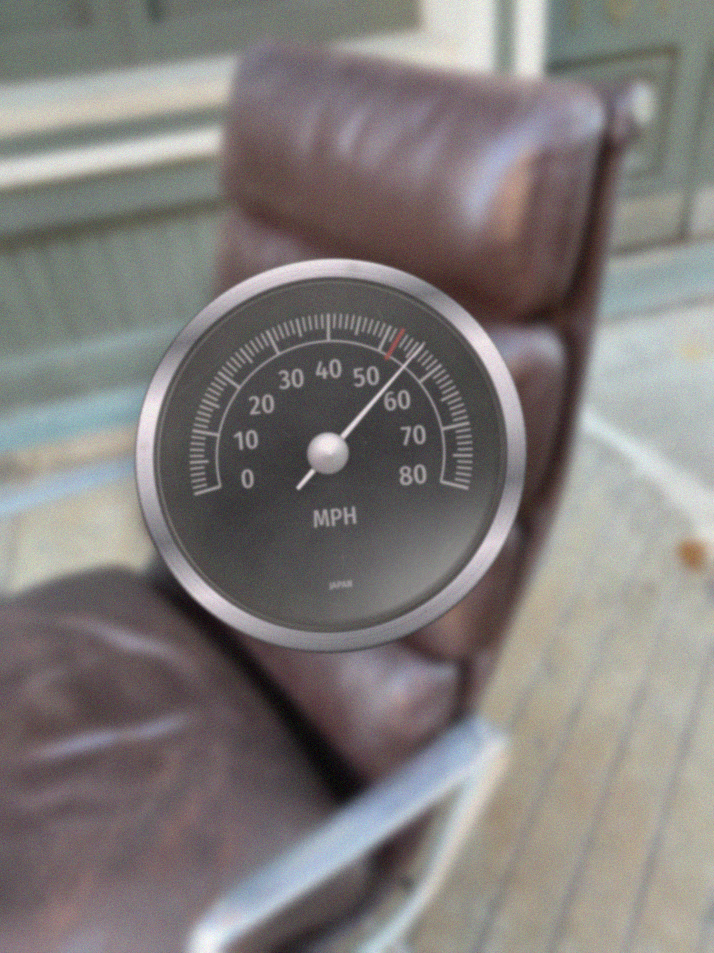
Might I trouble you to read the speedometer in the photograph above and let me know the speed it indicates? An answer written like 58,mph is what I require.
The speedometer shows 56,mph
